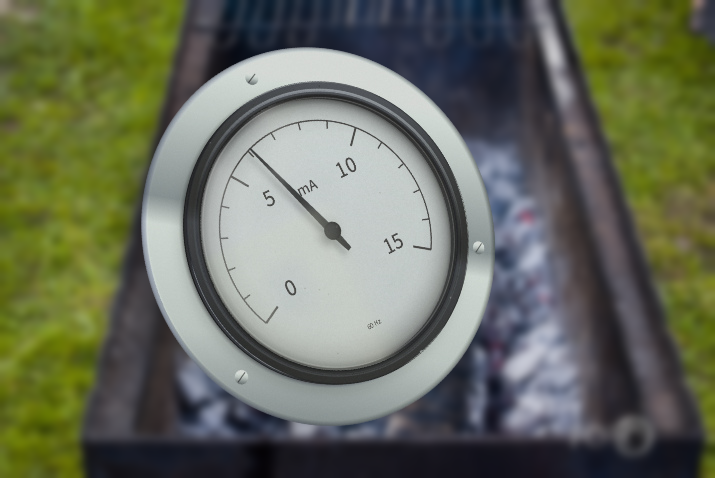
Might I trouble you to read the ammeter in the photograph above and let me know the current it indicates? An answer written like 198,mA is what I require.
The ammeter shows 6,mA
